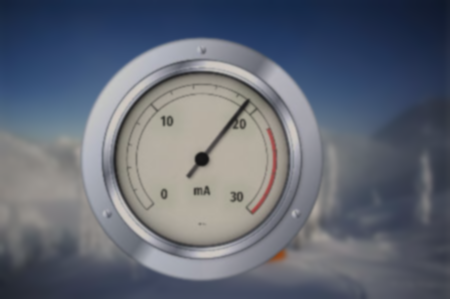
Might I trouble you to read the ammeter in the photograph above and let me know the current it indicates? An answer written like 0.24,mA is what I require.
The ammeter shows 19,mA
